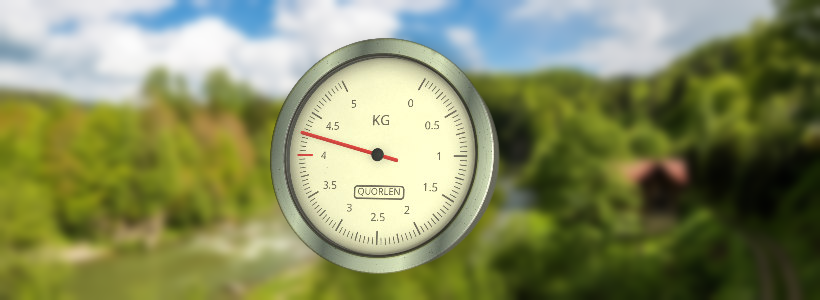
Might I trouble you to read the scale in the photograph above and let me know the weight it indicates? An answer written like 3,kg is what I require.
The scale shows 4.25,kg
